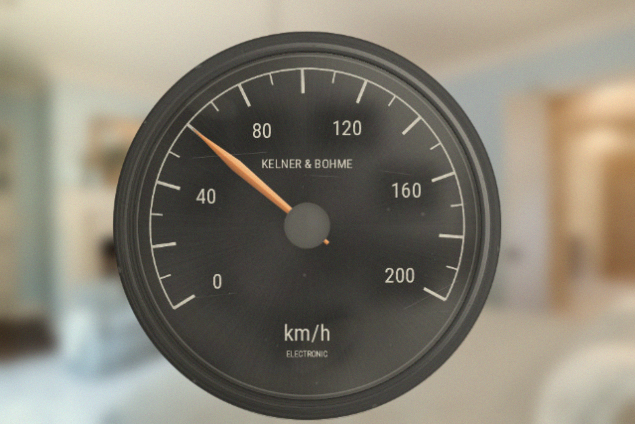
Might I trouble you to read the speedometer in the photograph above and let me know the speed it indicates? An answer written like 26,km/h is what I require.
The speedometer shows 60,km/h
